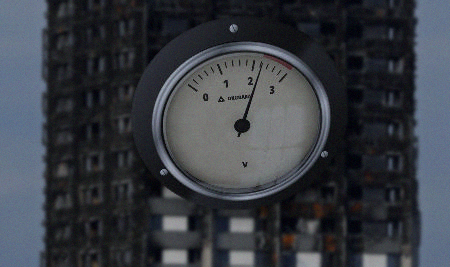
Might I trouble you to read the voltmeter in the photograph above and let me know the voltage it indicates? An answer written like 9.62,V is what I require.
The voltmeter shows 2.2,V
